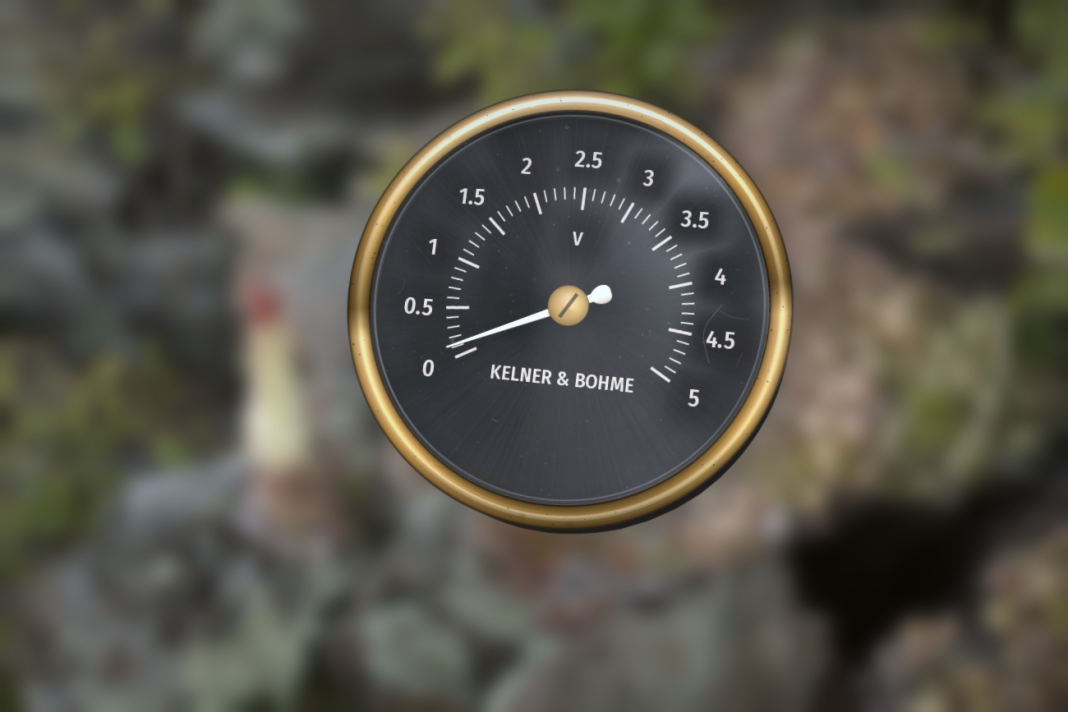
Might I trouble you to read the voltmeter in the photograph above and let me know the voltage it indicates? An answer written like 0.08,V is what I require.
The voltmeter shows 0.1,V
